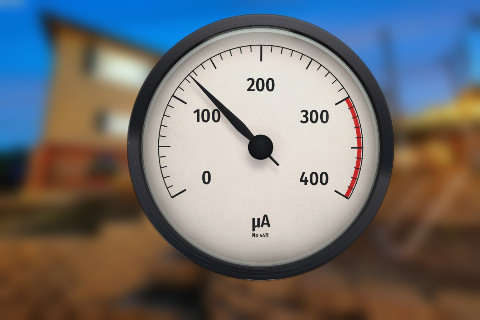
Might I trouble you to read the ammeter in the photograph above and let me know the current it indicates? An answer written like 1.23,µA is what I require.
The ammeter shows 125,µA
